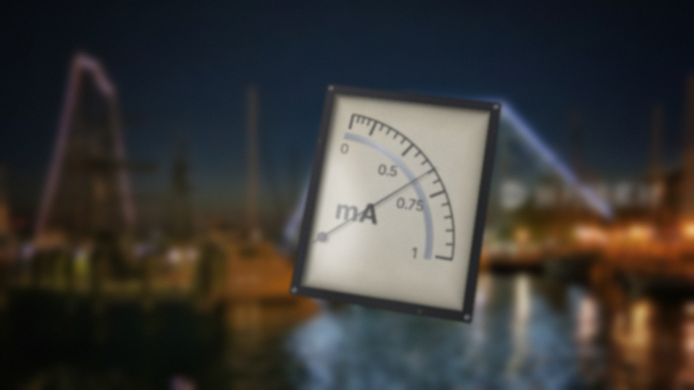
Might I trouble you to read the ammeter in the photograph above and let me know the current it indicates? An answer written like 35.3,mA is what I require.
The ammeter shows 0.65,mA
